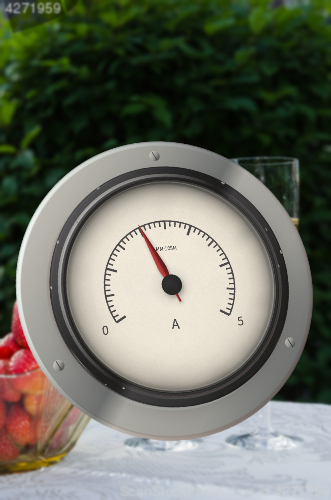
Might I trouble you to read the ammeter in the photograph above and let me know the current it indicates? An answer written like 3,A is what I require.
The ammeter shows 2,A
